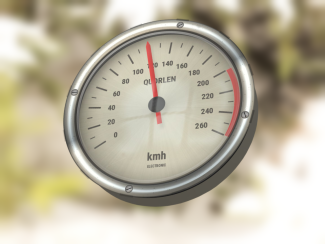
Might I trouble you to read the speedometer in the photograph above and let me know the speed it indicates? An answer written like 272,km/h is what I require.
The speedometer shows 120,km/h
